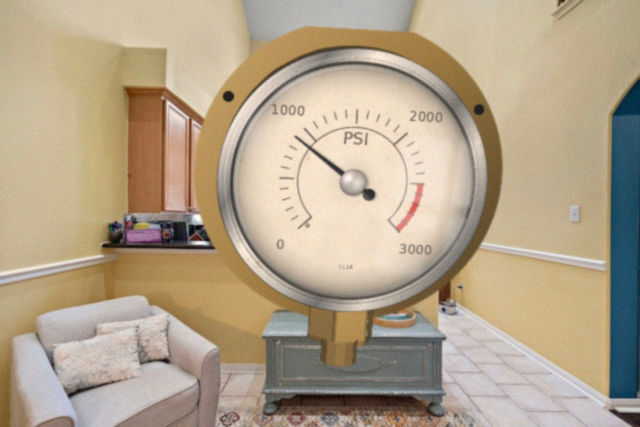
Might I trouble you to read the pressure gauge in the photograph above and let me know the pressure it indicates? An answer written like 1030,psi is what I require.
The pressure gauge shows 900,psi
